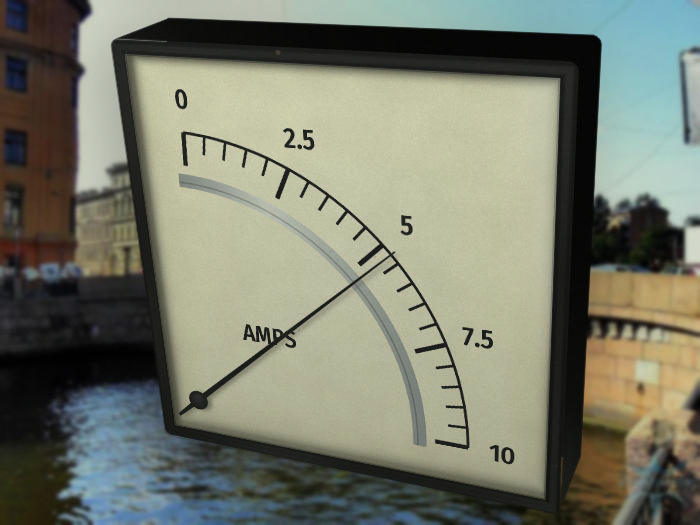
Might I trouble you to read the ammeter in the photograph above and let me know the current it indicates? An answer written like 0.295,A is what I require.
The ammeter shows 5.25,A
